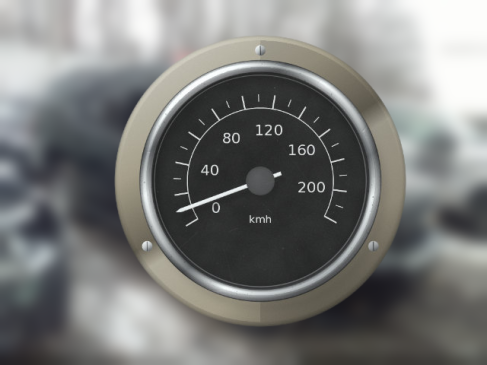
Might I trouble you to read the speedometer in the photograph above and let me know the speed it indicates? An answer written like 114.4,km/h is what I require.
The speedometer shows 10,km/h
